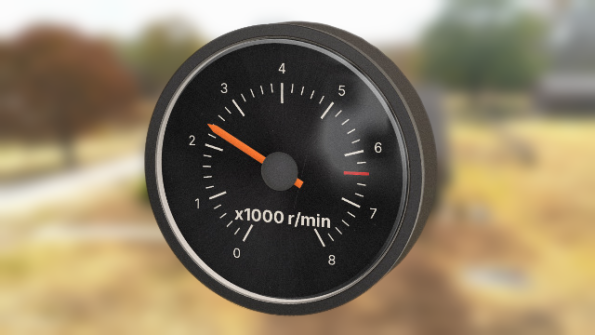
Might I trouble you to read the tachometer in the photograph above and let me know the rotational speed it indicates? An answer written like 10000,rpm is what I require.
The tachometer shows 2400,rpm
